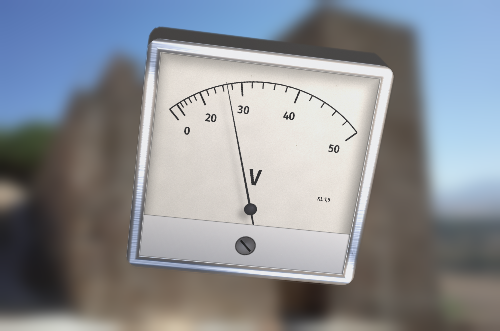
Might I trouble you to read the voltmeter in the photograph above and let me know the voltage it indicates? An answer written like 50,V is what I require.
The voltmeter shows 27,V
